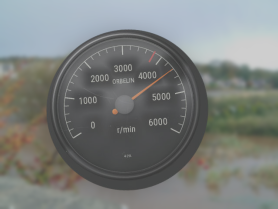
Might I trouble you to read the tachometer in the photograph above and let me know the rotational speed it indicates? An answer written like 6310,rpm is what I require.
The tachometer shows 4400,rpm
